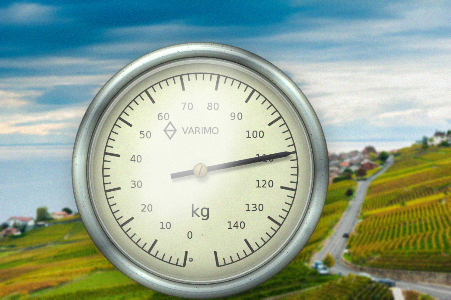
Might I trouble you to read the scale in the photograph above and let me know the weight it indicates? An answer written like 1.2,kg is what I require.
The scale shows 110,kg
